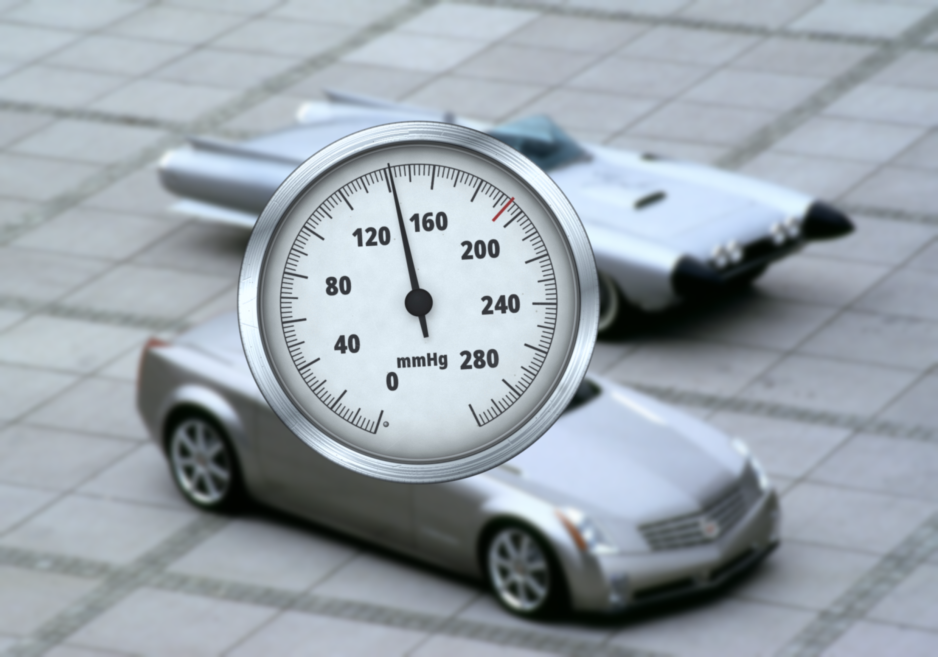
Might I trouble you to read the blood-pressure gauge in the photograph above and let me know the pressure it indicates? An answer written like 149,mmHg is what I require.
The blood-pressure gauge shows 142,mmHg
